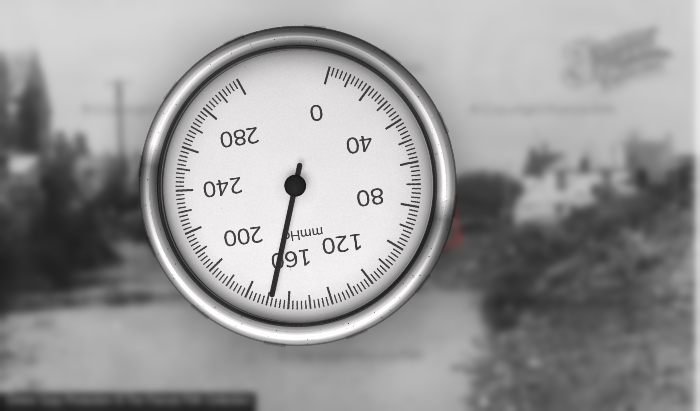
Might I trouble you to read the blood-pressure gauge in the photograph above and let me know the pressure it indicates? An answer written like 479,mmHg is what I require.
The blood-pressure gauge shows 168,mmHg
